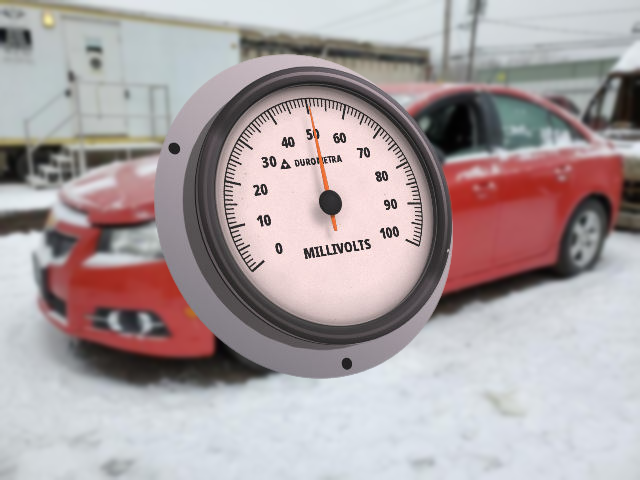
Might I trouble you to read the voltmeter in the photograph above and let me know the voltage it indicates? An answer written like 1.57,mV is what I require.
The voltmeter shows 50,mV
